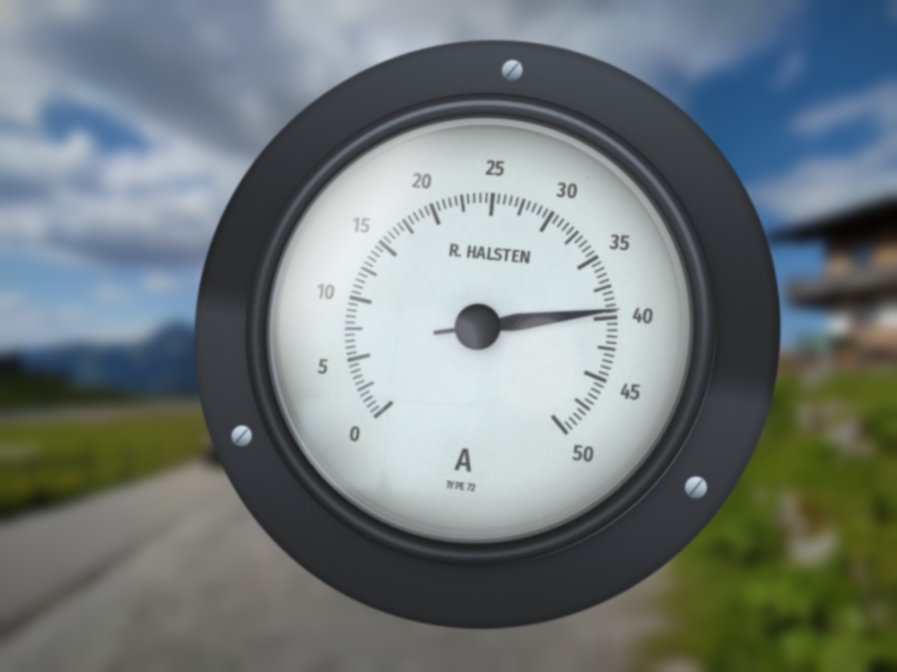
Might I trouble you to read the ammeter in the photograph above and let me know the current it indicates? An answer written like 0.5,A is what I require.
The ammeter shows 39.5,A
